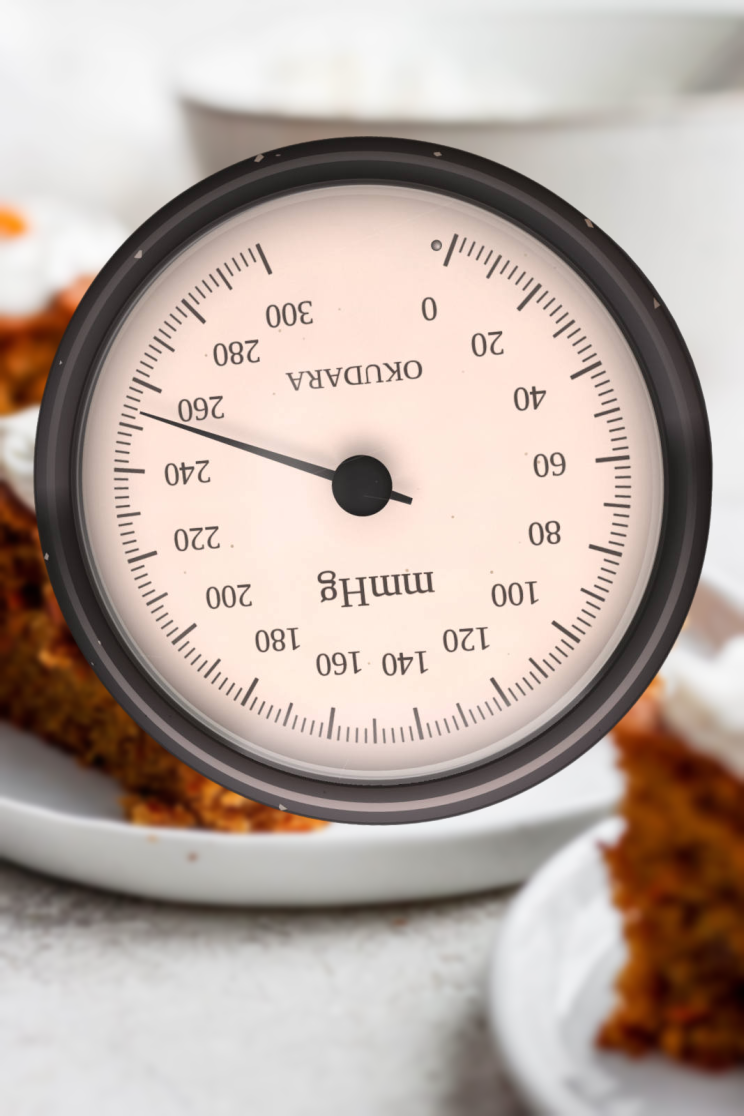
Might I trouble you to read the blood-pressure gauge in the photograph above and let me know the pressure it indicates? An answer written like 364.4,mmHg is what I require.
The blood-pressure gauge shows 254,mmHg
